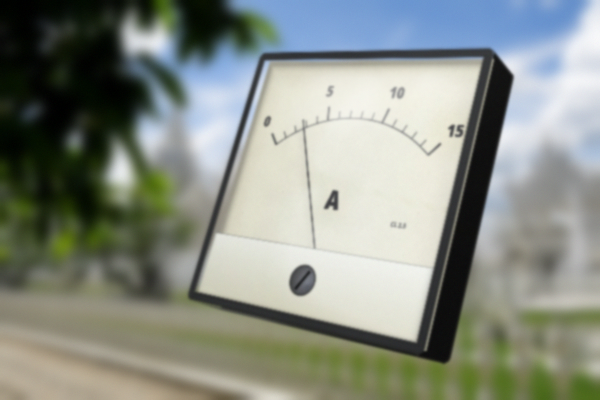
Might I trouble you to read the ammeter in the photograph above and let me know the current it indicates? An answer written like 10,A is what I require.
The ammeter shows 3,A
